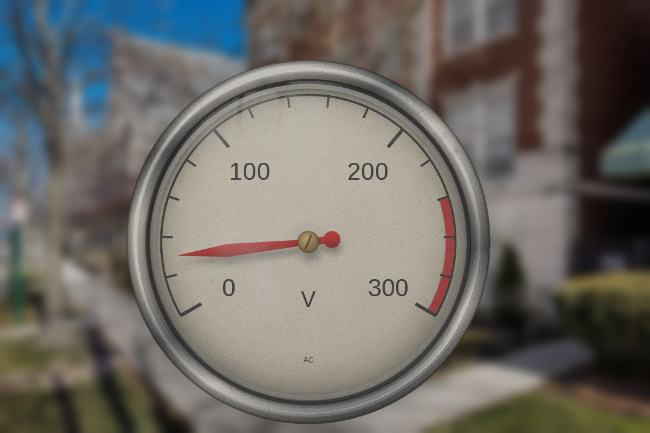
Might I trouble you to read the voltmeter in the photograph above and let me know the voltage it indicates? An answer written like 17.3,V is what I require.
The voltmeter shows 30,V
